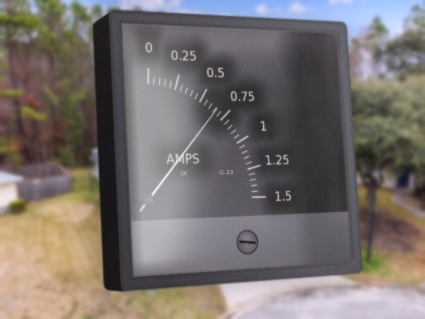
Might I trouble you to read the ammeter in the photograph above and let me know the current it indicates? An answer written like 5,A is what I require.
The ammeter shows 0.65,A
